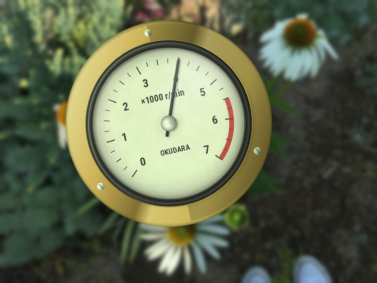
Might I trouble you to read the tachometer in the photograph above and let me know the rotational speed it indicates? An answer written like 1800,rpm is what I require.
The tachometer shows 4000,rpm
